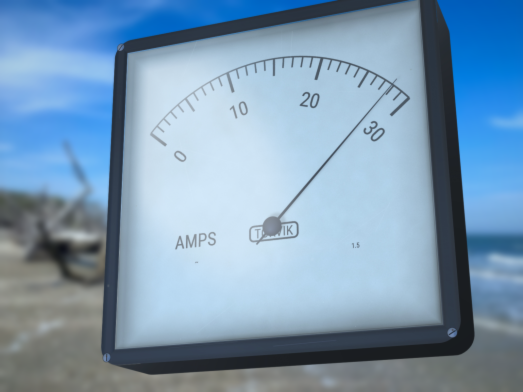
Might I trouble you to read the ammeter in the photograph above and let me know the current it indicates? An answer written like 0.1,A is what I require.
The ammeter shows 28,A
